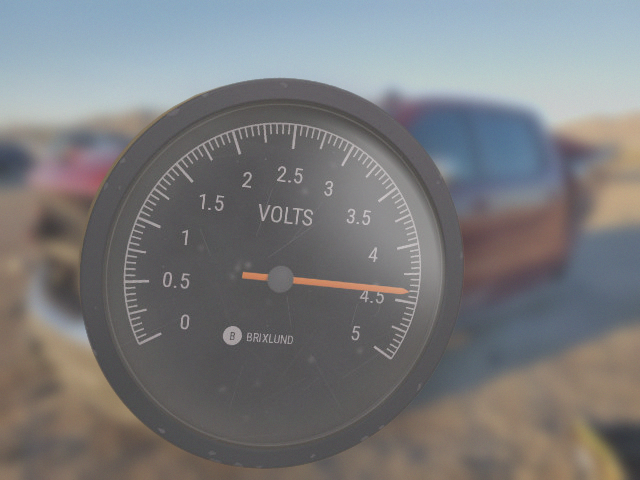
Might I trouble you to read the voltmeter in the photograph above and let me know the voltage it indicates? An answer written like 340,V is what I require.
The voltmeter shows 4.4,V
